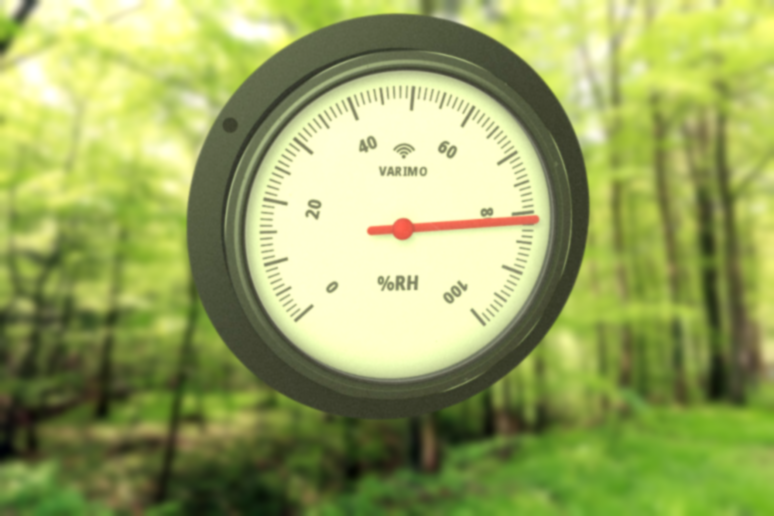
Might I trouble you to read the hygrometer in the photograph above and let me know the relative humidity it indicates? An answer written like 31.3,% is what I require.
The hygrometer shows 81,%
